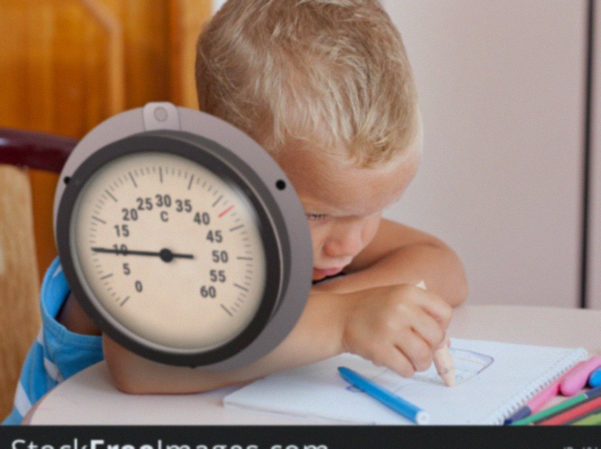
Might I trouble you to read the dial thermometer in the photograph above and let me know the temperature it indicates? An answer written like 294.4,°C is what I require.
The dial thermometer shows 10,°C
